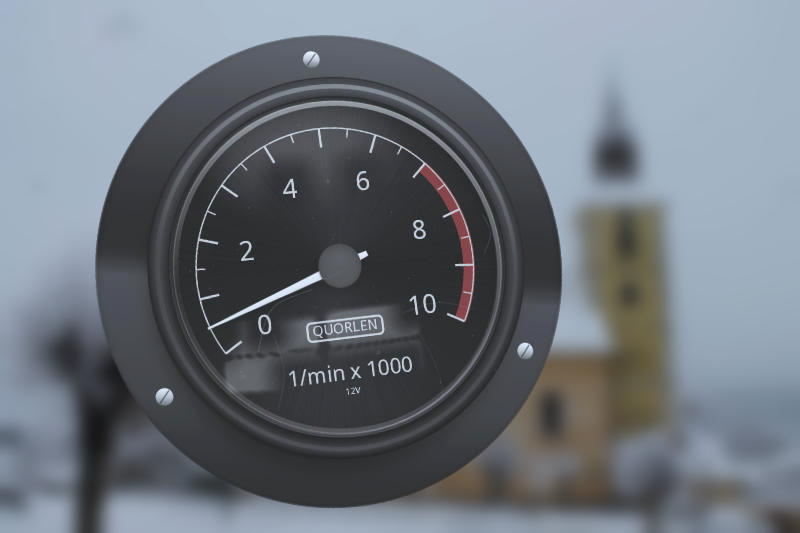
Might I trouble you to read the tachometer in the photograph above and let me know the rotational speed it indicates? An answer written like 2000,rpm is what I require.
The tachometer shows 500,rpm
